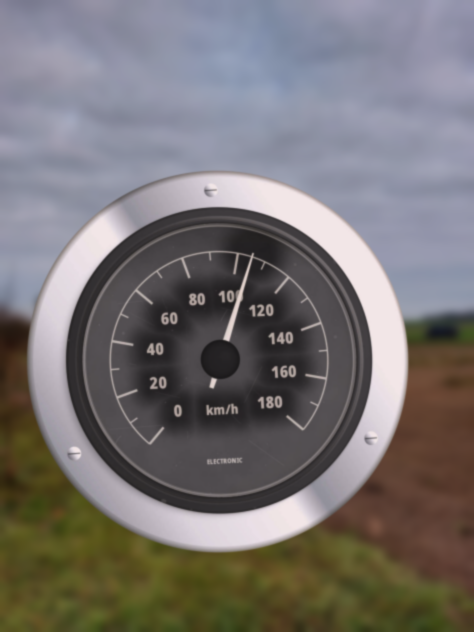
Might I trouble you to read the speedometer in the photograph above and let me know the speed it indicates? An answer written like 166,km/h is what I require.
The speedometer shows 105,km/h
